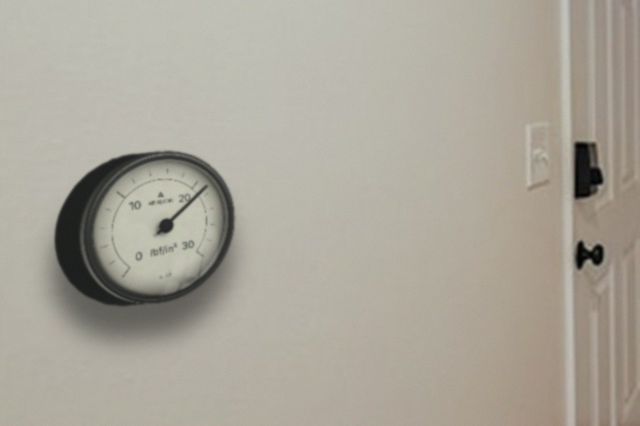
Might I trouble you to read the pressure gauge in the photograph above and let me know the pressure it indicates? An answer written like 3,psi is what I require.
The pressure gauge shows 21,psi
